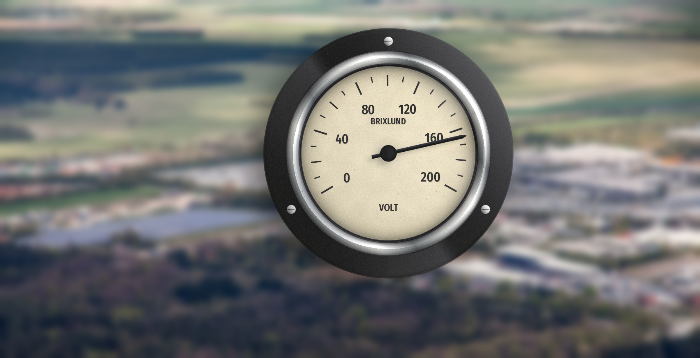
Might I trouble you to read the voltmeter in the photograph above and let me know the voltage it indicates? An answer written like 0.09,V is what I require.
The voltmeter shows 165,V
